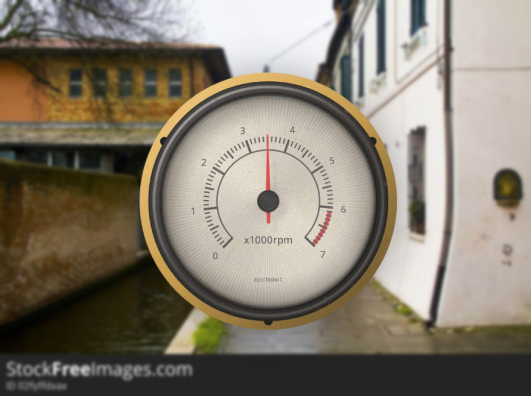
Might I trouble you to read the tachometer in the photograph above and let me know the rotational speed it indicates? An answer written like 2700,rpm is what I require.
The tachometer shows 3500,rpm
